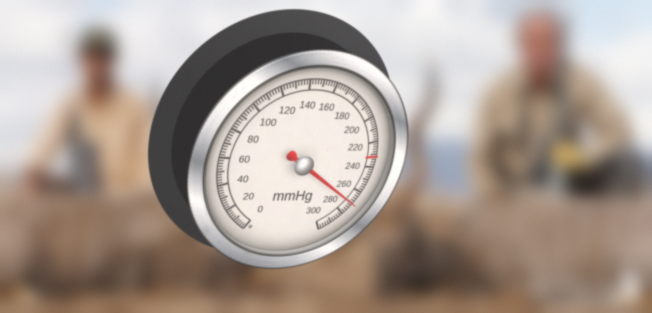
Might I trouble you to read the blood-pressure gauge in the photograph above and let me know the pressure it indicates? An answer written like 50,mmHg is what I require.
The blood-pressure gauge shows 270,mmHg
